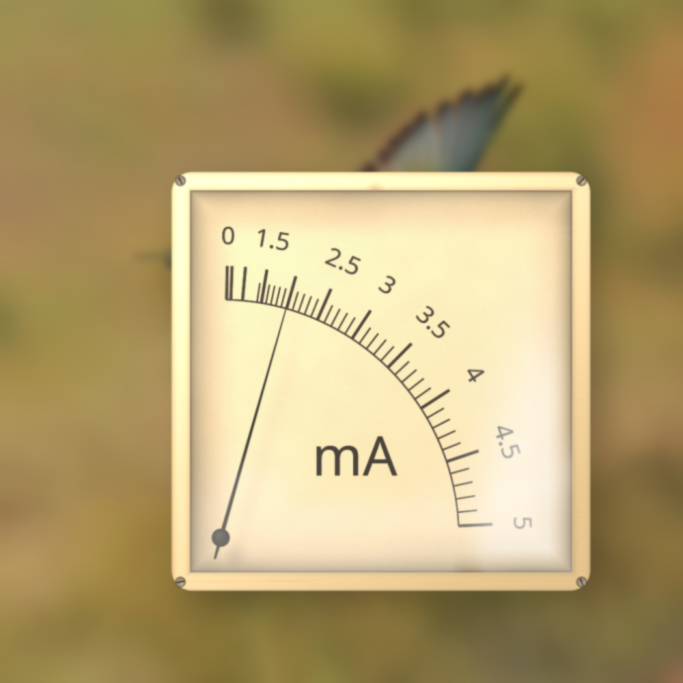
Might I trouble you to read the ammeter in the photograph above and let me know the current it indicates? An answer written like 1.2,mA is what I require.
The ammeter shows 2,mA
